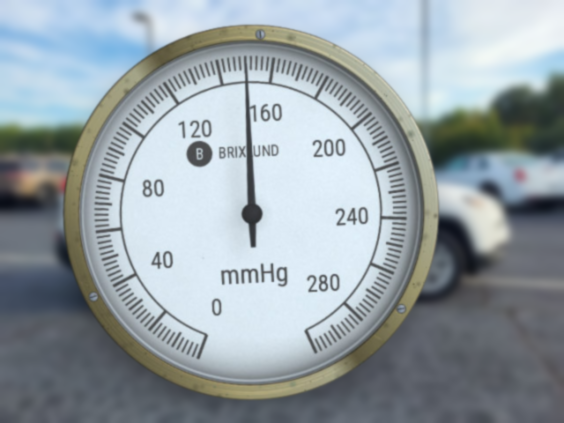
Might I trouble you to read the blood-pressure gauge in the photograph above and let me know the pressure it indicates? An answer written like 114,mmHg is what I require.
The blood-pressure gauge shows 150,mmHg
